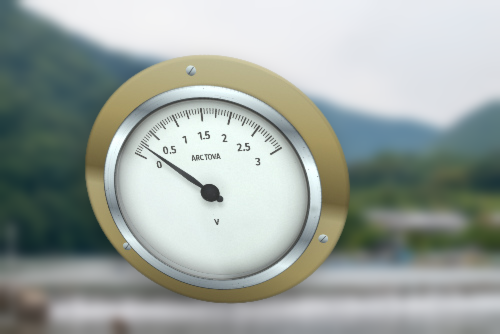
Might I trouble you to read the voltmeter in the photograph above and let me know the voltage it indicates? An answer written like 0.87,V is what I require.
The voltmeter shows 0.25,V
